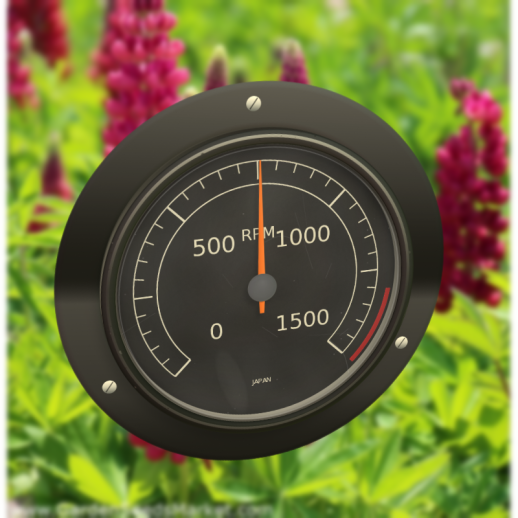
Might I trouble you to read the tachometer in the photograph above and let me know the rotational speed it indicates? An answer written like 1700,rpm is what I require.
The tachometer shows 750,rpm
